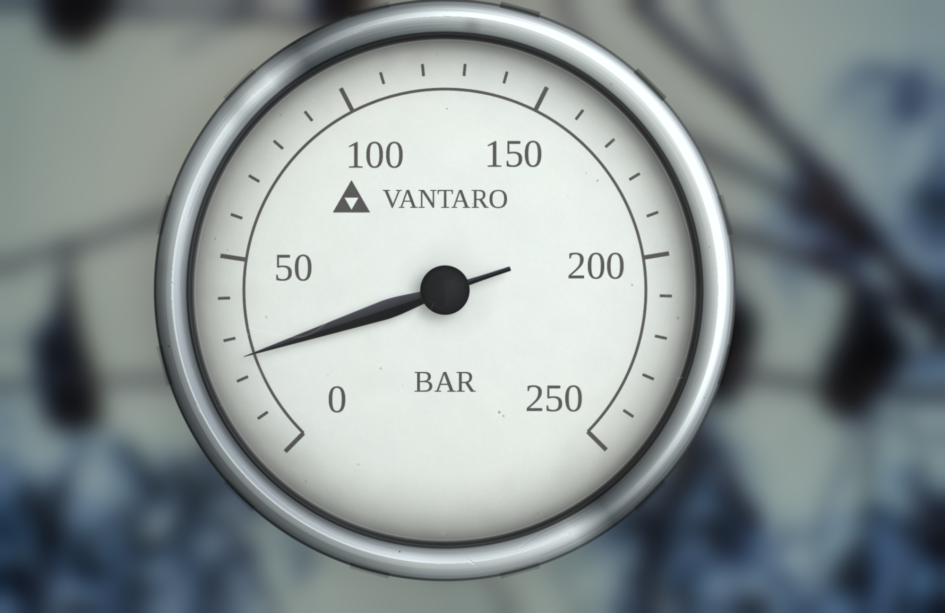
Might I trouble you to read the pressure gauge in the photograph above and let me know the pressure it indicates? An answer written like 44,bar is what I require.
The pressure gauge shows 25,bar
